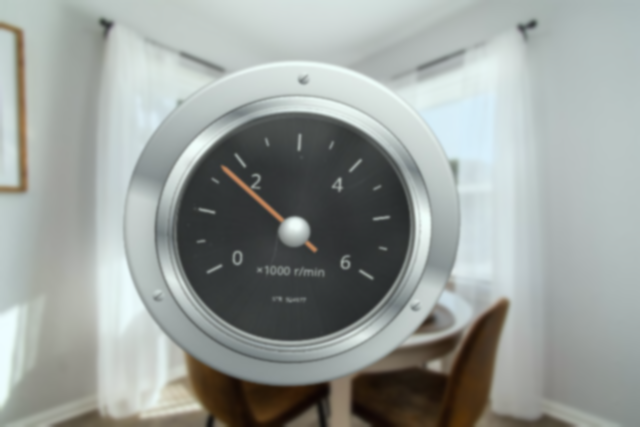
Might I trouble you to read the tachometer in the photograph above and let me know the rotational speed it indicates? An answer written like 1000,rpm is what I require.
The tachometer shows 1750,rpm
